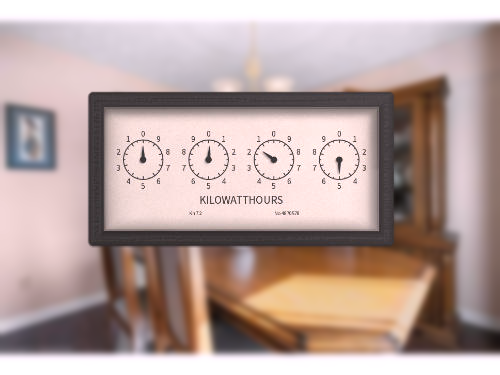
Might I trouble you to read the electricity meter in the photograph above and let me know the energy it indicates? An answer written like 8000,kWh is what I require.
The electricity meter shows 15,kWh
